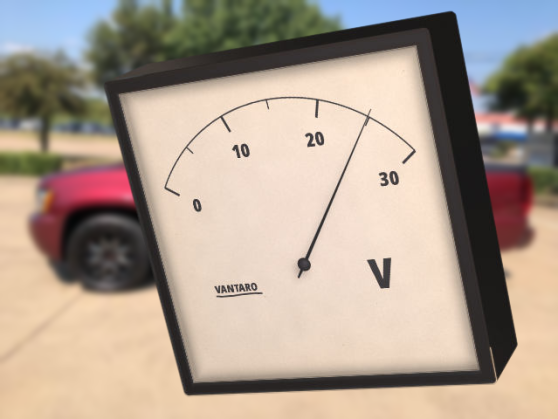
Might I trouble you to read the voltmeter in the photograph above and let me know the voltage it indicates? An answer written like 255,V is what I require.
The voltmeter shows 25,V
